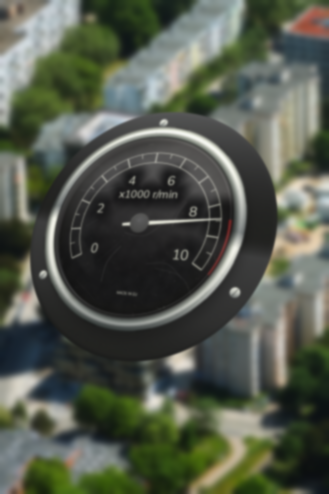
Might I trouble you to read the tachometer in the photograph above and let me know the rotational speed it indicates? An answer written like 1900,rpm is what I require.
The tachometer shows 8500,rpm
